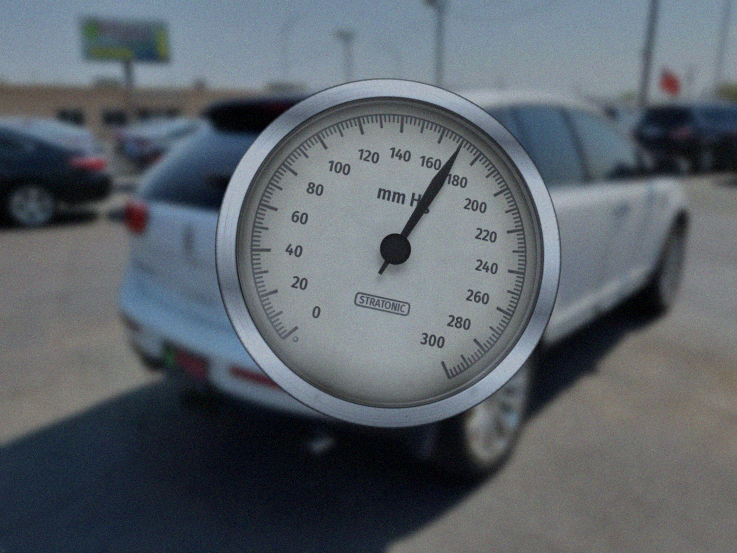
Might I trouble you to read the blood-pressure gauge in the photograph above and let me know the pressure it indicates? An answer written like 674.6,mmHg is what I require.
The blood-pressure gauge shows 170,mmHg
